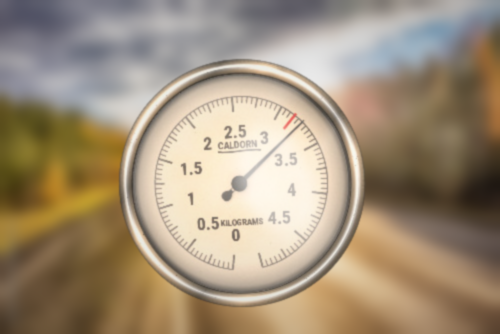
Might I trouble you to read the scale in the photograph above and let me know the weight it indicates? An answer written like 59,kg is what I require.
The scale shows 3.25,kg
